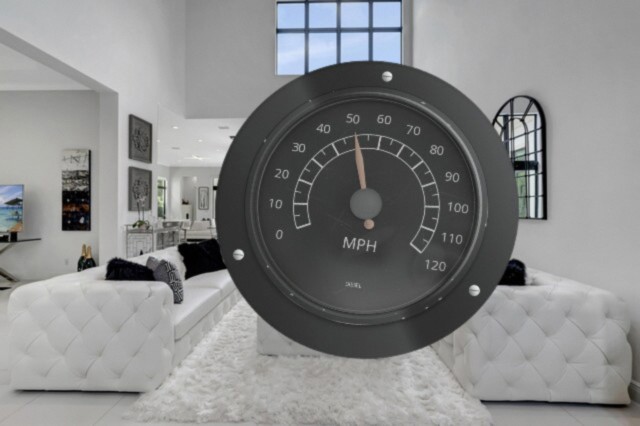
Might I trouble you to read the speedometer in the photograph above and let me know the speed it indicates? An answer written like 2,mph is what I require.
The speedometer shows 50,mph
